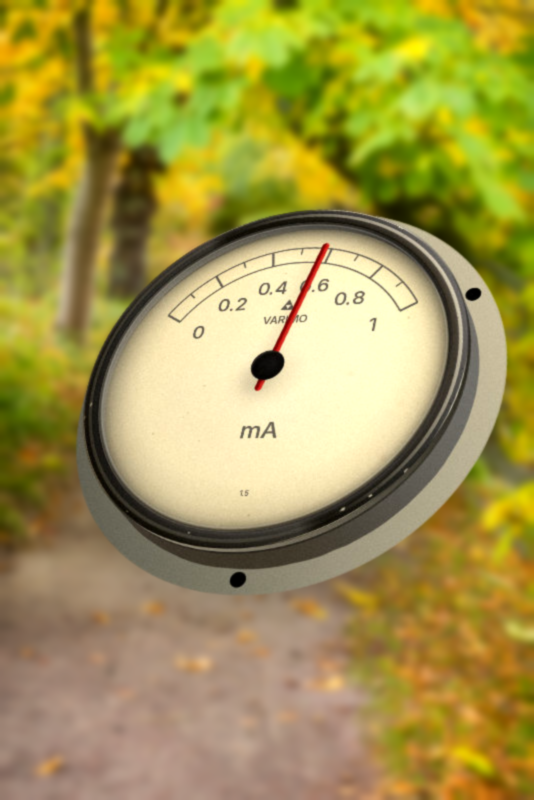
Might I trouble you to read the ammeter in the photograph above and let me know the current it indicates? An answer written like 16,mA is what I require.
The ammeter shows 0.6,mA
